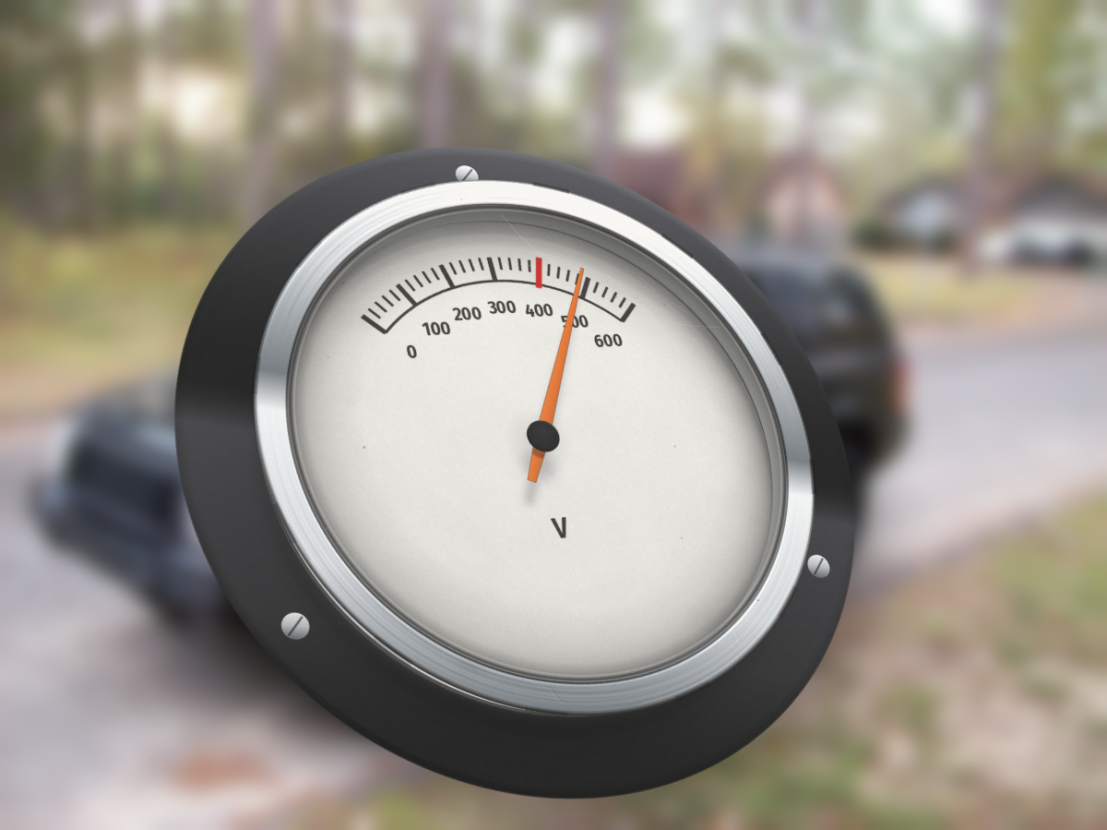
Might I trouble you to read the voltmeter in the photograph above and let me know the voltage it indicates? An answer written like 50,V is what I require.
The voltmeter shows 480,V
